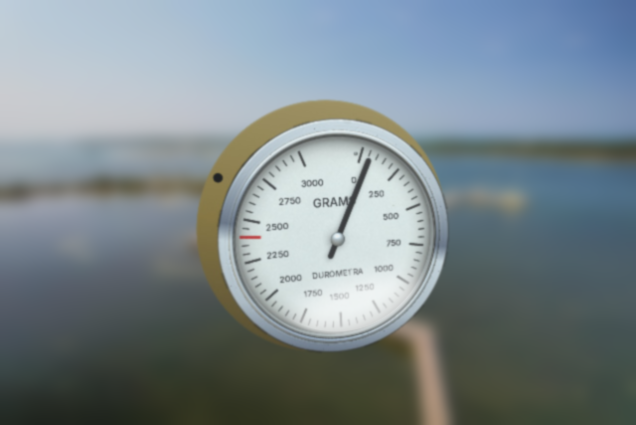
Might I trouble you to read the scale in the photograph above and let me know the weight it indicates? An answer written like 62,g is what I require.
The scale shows 50,g
